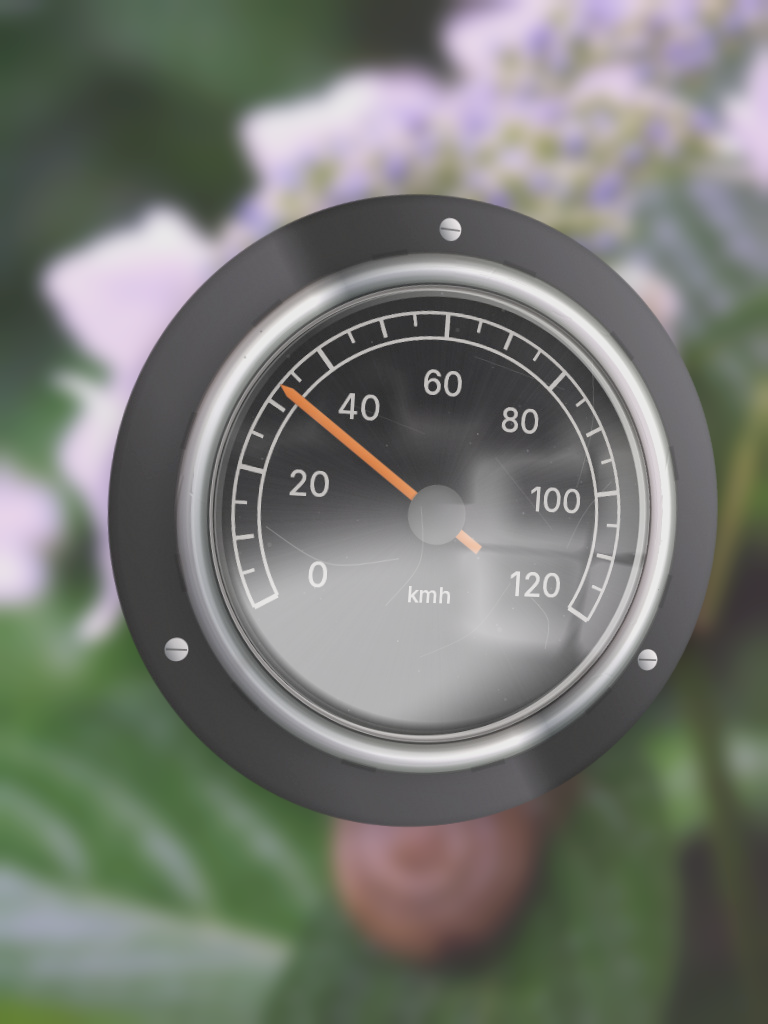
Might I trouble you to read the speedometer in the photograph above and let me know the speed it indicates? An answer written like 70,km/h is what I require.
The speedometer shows 32.5,km/h
